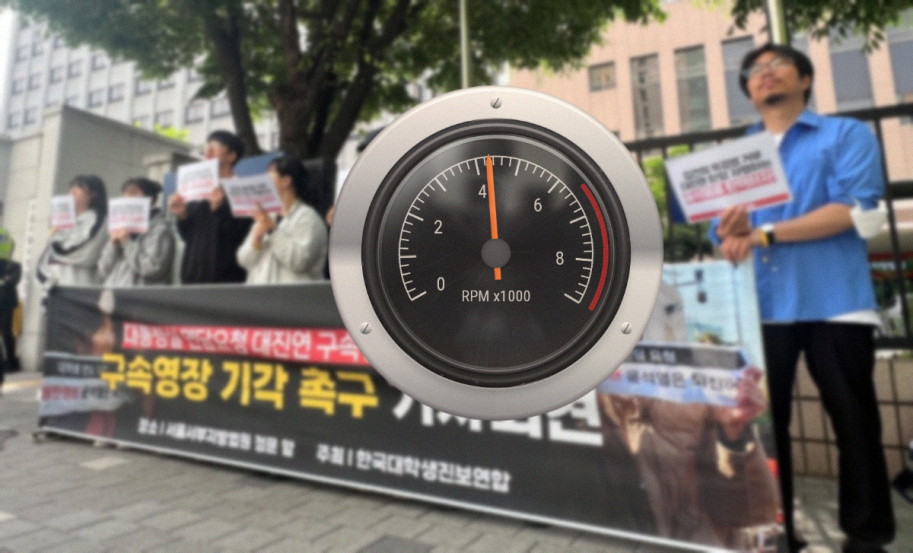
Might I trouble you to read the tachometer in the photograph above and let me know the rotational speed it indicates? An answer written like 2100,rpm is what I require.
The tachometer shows 4300,rpm
